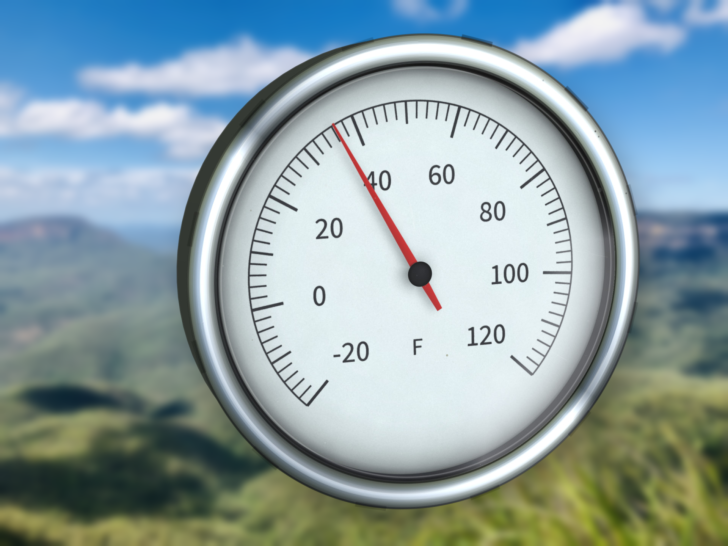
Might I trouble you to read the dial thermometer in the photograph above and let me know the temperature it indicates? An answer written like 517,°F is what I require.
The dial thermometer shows 36,°F
